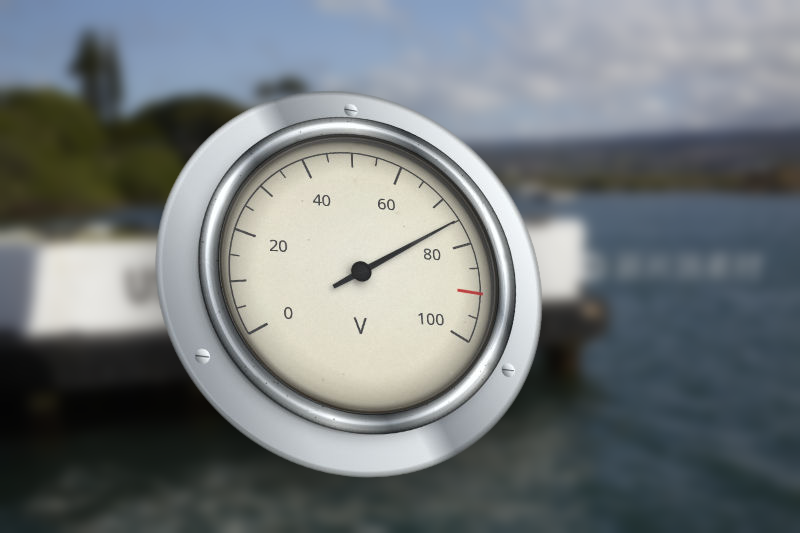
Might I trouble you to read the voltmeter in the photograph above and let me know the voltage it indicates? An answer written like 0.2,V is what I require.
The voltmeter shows 75,V
